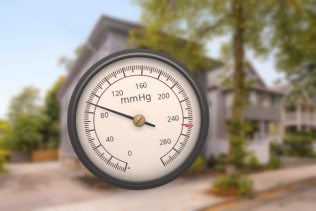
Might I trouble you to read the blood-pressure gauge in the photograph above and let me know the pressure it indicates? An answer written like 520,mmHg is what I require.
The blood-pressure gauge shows 90,mmHg
